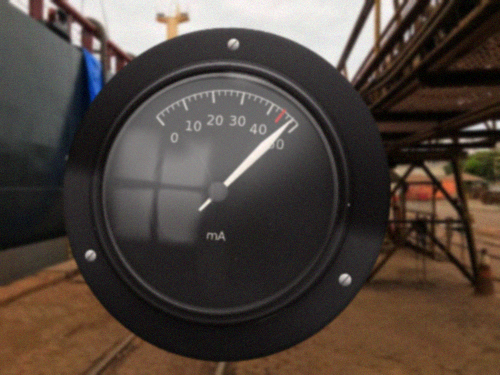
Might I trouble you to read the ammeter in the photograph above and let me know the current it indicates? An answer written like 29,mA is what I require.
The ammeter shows 48,mA
